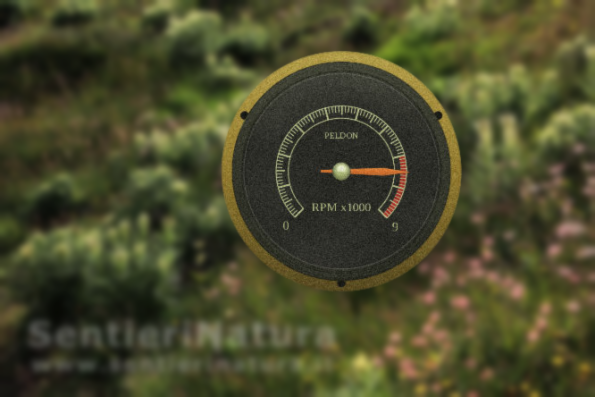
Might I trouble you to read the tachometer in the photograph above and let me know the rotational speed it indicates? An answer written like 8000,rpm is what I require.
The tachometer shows 7500,rpm
